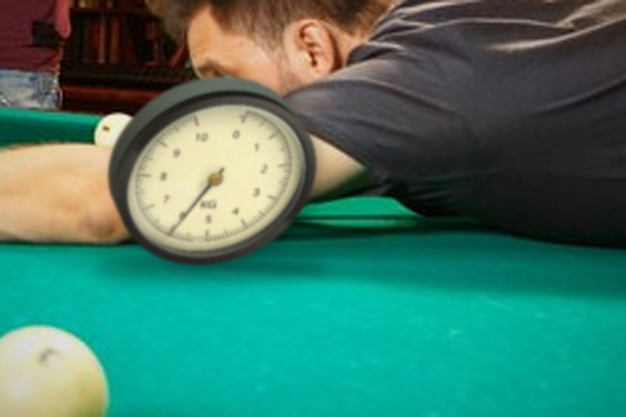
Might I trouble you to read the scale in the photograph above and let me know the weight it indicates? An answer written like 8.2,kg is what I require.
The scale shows 6,kg
